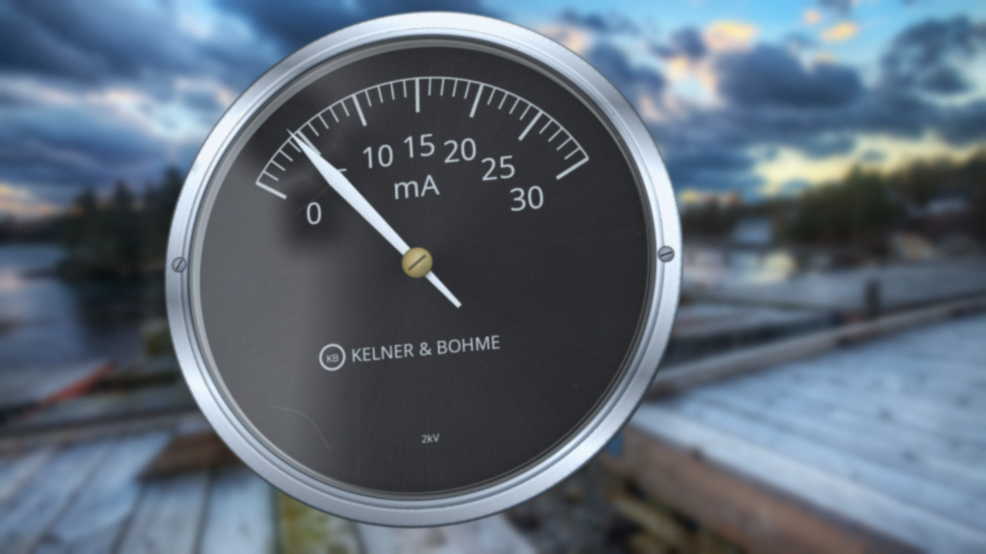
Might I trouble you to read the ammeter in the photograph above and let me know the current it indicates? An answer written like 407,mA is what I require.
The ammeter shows 4.5,mA
